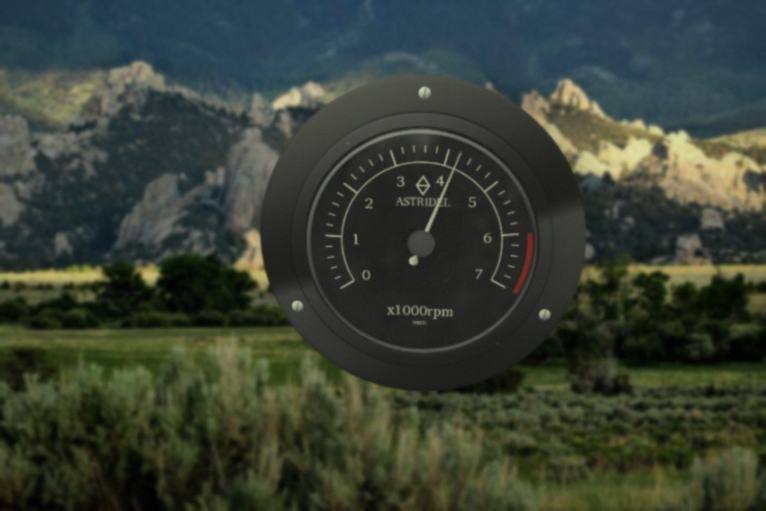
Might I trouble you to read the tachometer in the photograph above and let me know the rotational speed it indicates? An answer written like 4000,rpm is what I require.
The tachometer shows 4200,rpm
